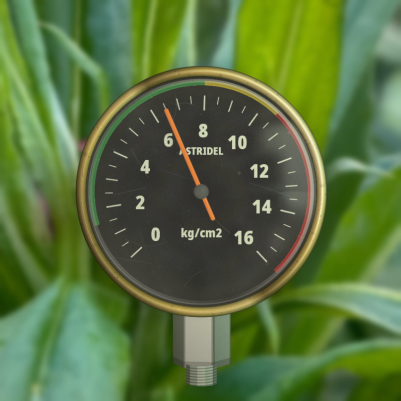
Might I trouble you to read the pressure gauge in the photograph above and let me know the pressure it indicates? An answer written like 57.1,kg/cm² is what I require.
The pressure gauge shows 6.5,kg/cm²
